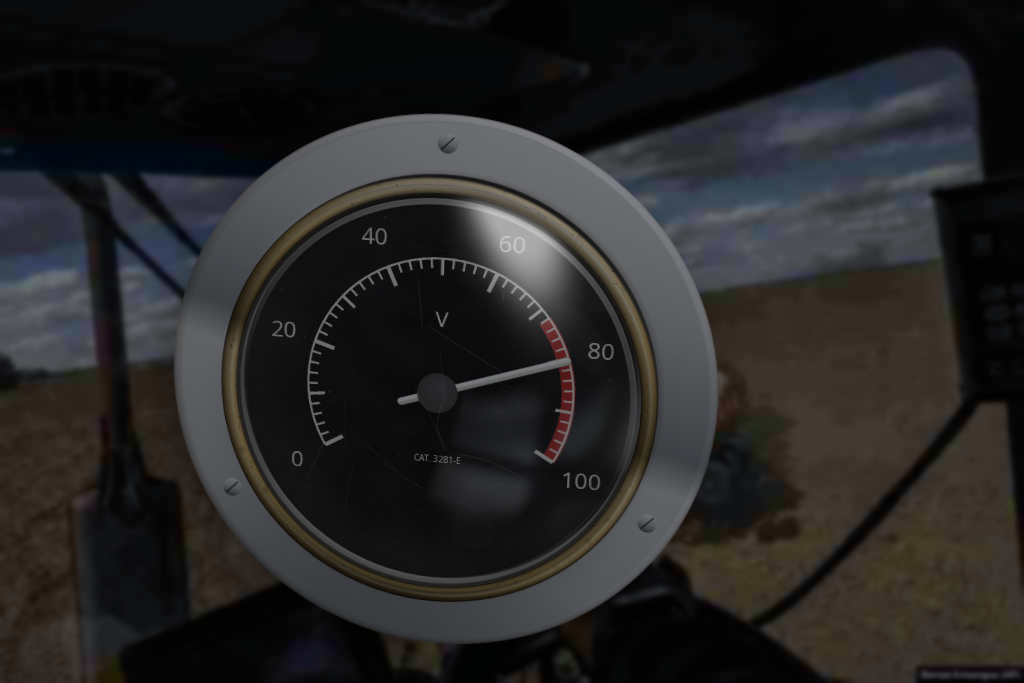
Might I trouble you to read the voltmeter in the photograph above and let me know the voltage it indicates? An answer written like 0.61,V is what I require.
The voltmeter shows 80,V
